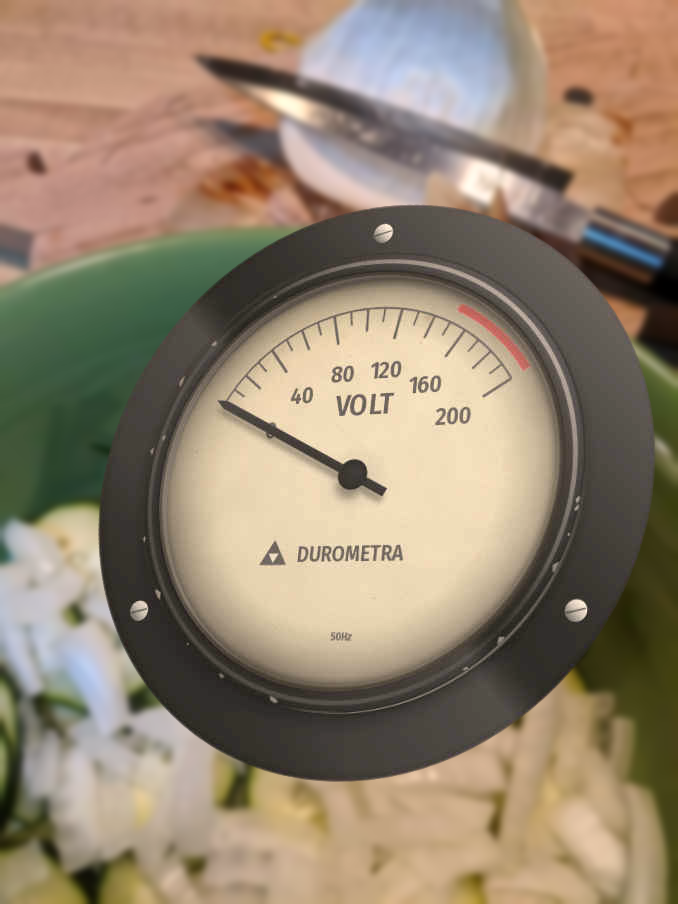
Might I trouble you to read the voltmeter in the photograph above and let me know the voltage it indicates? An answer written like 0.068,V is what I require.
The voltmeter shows 0,V
